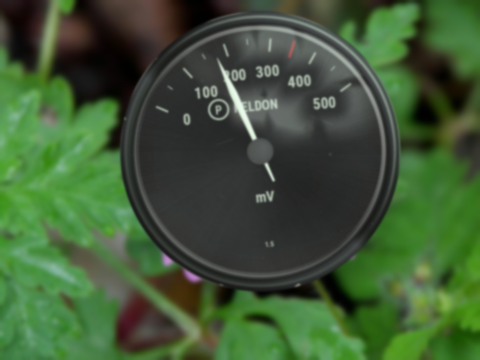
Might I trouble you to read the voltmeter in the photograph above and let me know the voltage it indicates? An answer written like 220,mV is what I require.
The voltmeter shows 175,mV
